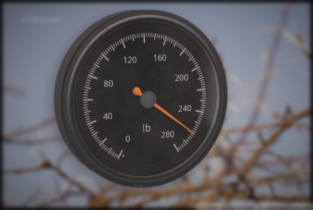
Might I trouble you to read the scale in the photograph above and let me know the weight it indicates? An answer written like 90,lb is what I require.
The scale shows 260,lb
